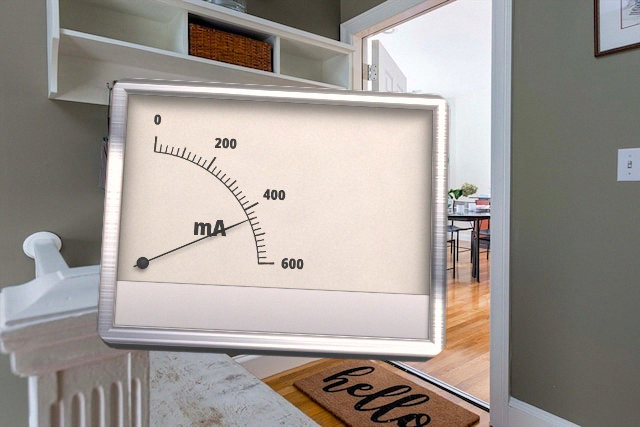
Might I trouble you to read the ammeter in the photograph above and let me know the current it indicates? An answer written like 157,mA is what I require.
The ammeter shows 440,mA
